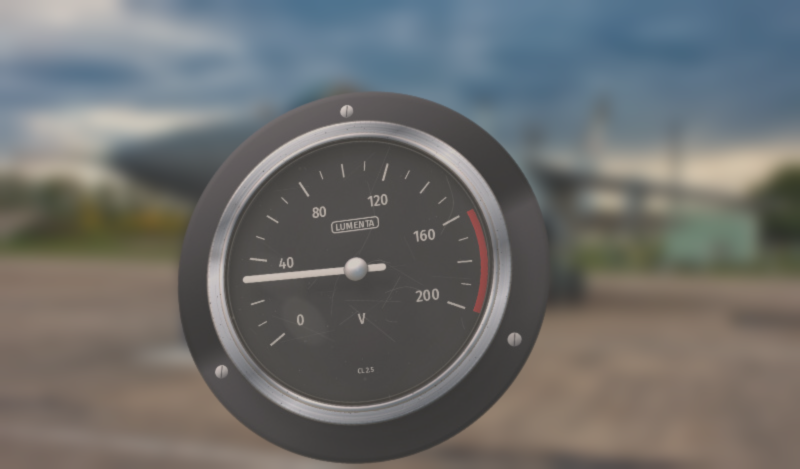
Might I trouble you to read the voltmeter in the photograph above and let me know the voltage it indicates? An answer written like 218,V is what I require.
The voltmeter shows 30,V
